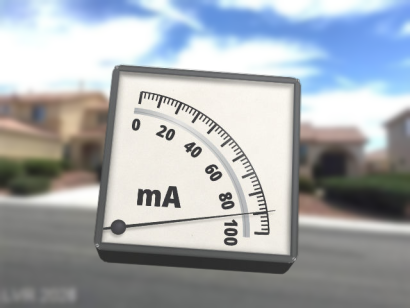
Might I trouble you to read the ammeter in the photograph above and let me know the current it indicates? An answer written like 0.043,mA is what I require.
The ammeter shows 90,mA
